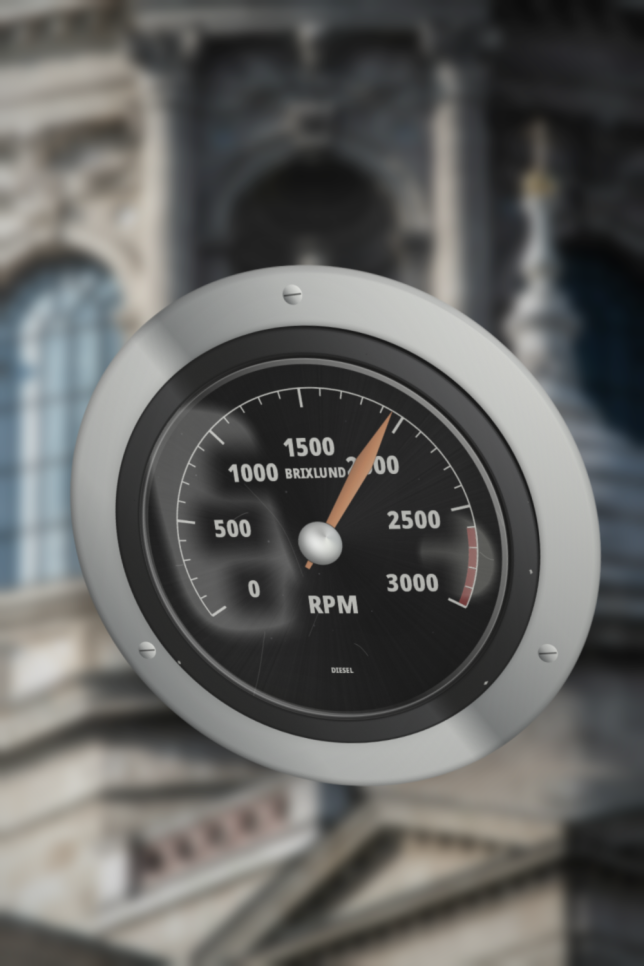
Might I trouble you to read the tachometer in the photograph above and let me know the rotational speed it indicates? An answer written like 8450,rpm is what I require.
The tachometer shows 1950,rpm
